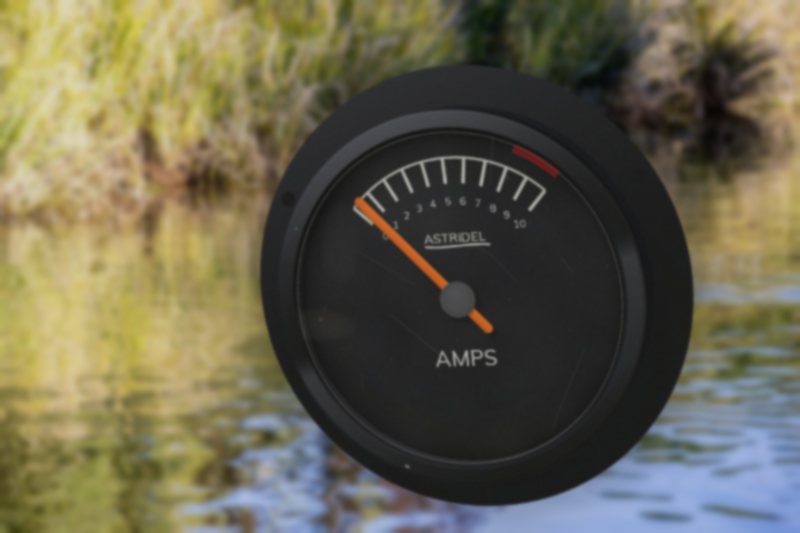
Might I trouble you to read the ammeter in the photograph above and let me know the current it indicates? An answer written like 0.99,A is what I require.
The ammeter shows 0.5,A
